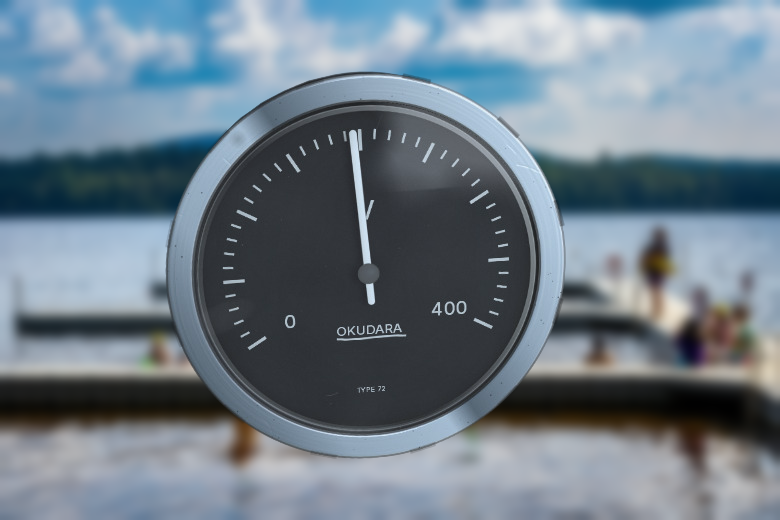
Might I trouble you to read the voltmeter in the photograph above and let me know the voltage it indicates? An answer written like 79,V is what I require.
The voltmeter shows 195,V
